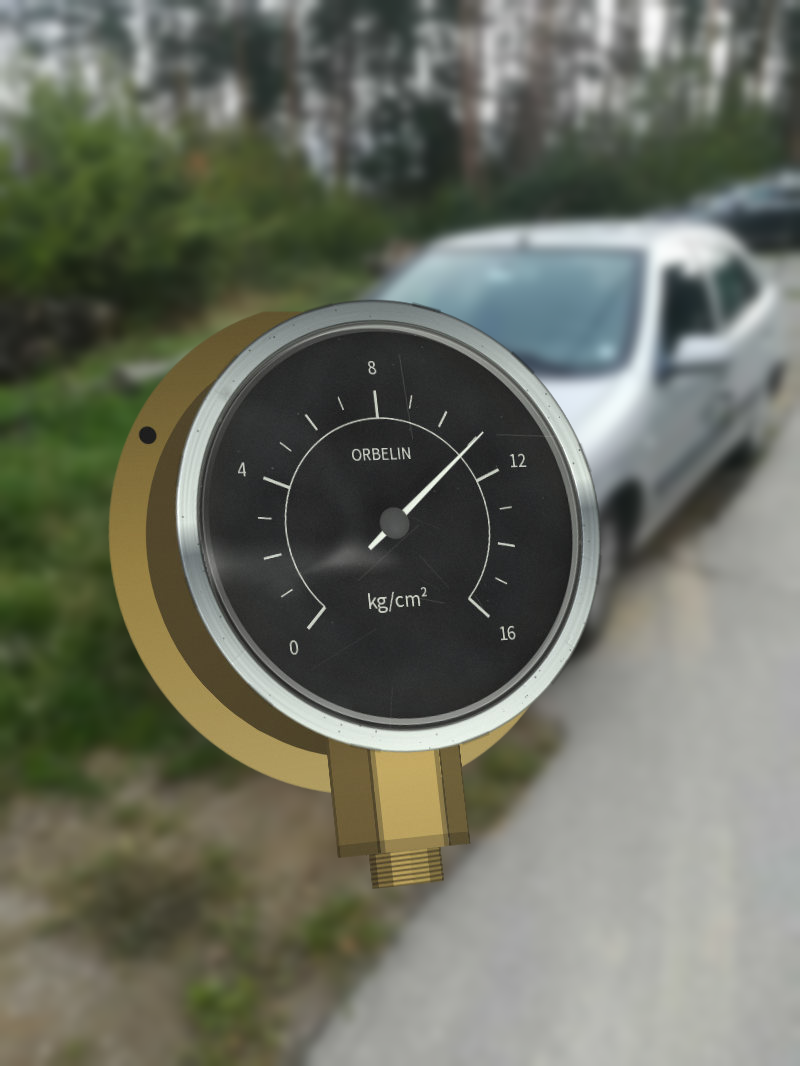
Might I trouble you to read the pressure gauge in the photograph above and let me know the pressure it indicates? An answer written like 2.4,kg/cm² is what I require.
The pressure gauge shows 11,kg/cm²
